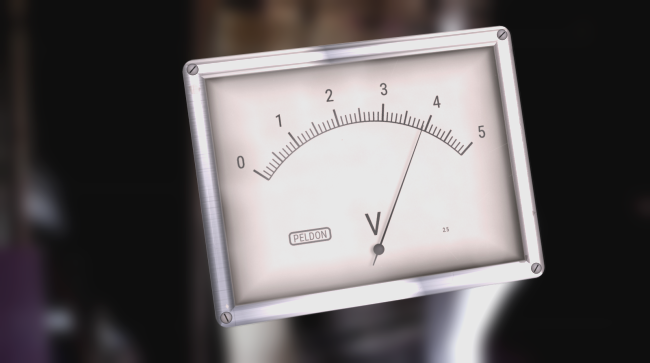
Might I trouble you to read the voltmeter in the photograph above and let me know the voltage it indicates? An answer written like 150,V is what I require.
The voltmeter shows 3.9,V
